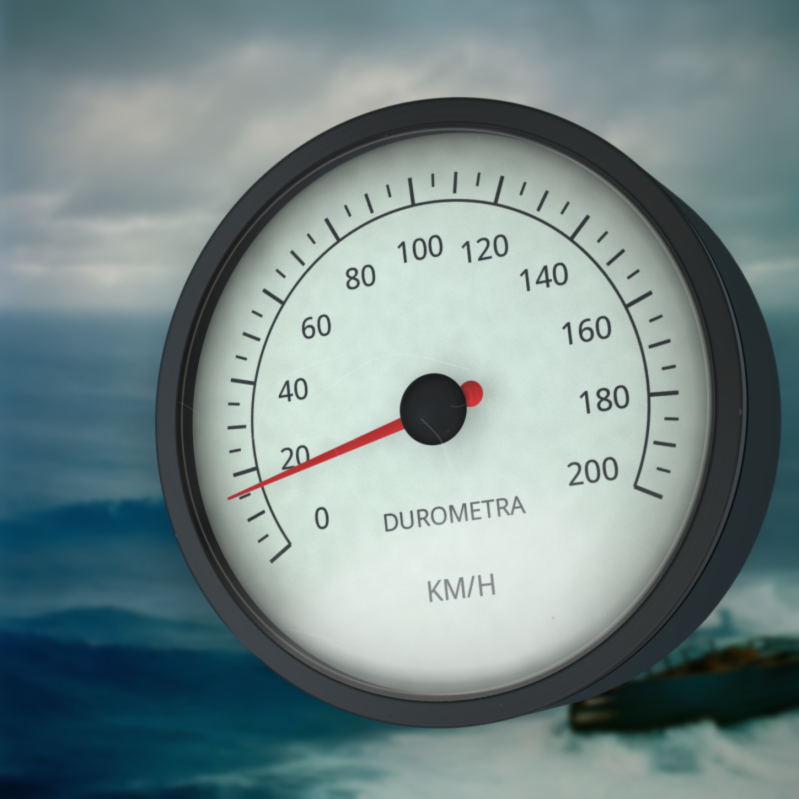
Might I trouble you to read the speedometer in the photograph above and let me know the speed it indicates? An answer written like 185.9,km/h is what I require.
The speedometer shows 15,km/h
